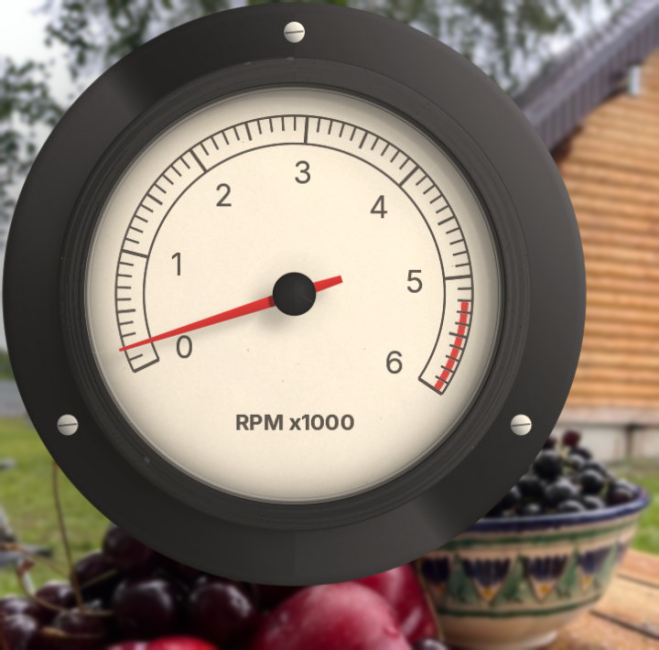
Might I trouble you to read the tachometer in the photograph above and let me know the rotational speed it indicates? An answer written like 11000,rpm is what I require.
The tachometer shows 200,rpm
